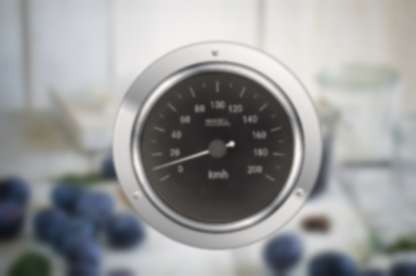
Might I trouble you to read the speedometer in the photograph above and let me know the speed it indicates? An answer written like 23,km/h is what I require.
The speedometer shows 10,km/h
